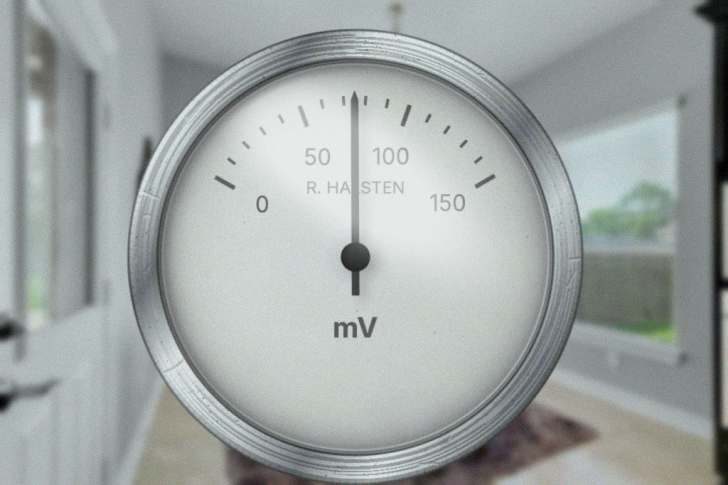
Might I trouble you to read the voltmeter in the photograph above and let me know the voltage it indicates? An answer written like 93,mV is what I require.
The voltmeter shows 75,mV
